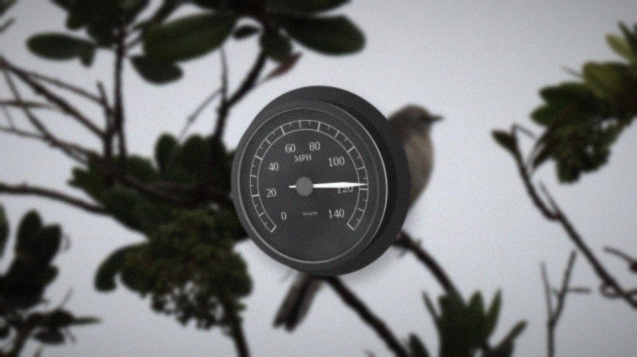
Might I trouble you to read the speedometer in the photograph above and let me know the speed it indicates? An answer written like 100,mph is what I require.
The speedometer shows 117.5,mph
